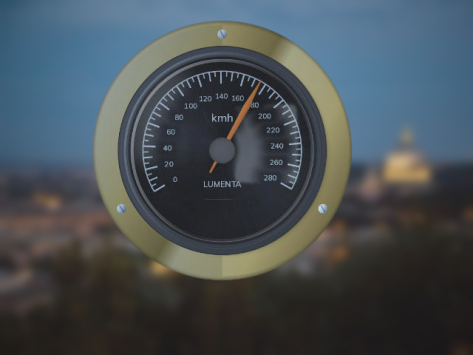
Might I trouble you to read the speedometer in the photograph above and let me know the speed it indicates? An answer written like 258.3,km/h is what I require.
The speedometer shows 175,km/h
